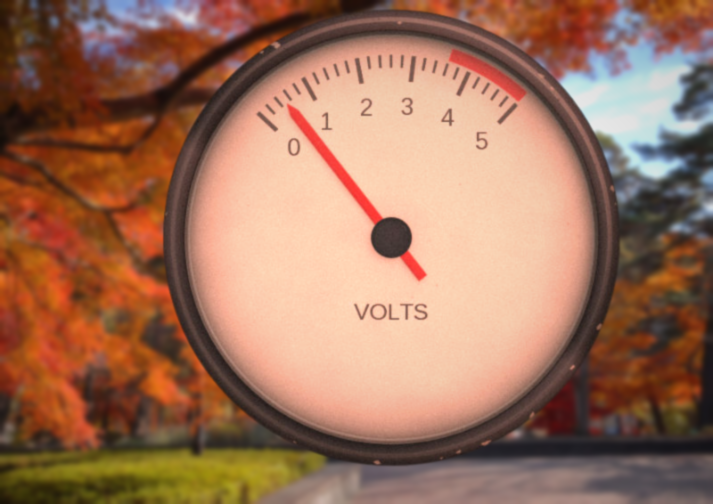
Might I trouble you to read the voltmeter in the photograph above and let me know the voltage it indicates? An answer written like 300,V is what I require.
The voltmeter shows 0.5,V
